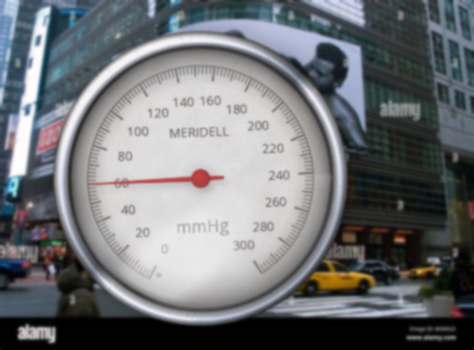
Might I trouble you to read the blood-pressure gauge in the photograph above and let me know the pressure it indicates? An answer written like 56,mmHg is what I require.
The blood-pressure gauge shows 60,mmHg
